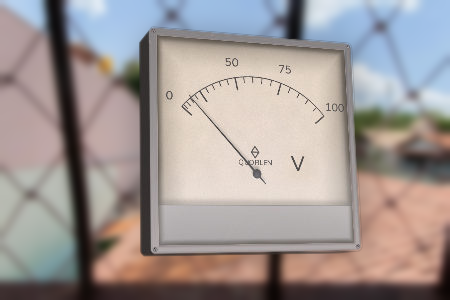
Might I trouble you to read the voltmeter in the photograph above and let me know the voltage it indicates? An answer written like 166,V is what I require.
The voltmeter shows 15,V
